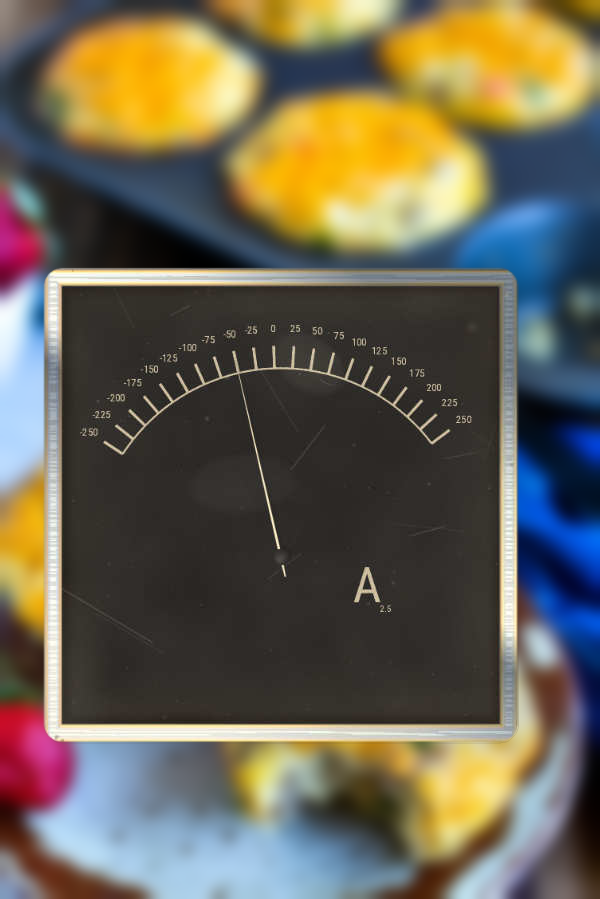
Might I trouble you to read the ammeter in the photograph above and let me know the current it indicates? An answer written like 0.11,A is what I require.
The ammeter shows -50,A
